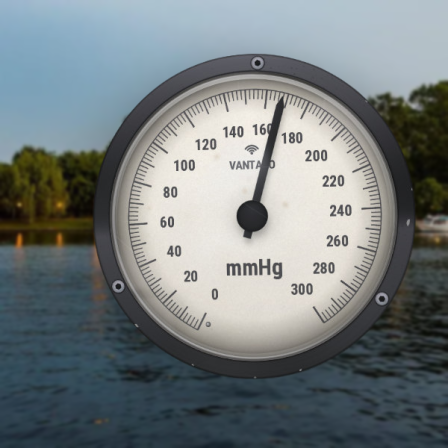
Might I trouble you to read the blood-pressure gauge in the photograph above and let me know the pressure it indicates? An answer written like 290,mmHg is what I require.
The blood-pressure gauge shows 168,mmHg
